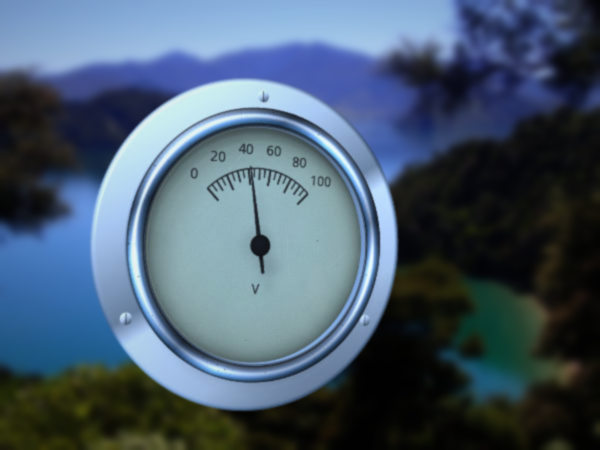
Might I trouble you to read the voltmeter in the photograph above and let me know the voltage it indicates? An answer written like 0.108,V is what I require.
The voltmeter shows 40,V
